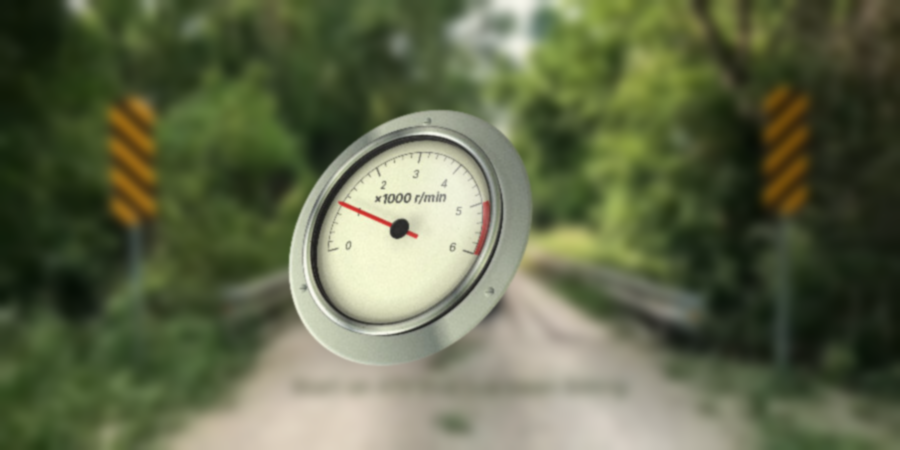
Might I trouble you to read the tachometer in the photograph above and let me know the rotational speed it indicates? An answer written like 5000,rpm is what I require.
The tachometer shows 1000,rpm
